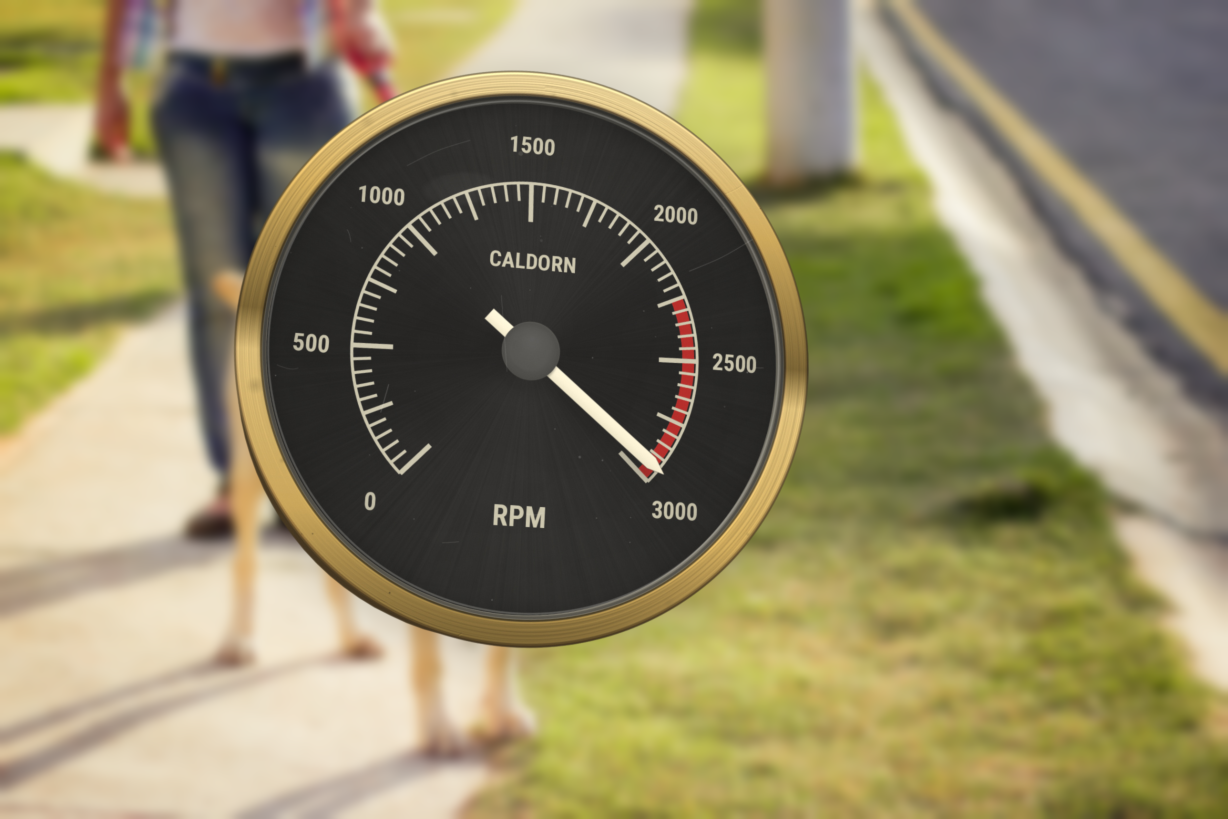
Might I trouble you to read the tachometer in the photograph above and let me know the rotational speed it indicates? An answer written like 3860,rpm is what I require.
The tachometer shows 2950,rpm
